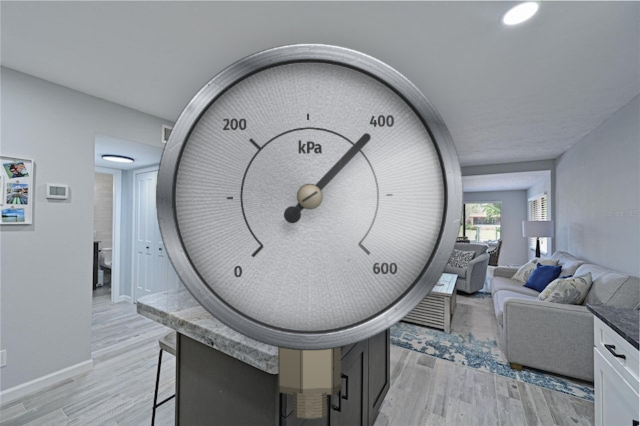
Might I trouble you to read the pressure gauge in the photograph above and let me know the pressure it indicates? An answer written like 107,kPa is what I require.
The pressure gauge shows 400,kPa
